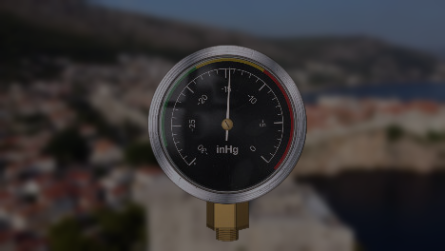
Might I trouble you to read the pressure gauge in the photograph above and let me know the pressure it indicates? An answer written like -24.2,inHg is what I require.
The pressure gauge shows -14.5,inHg
